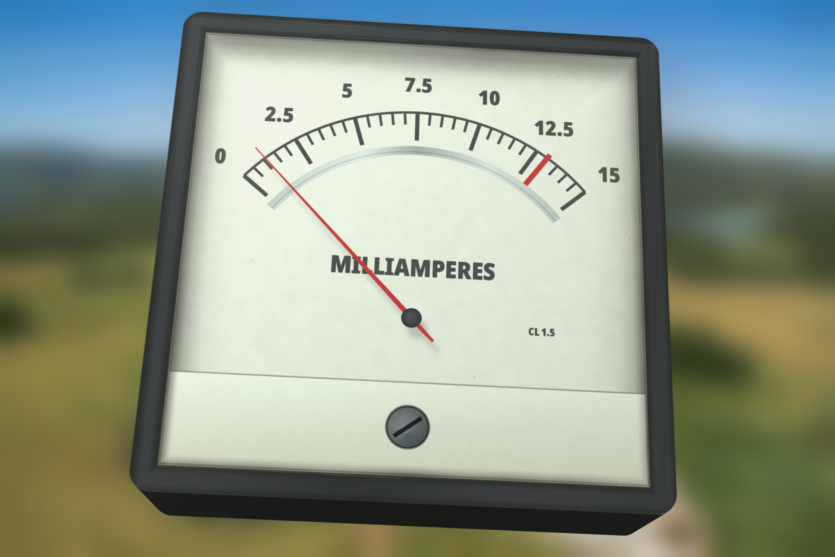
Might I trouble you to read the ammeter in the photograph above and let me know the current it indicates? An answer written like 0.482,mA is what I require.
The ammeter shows 1,mA
